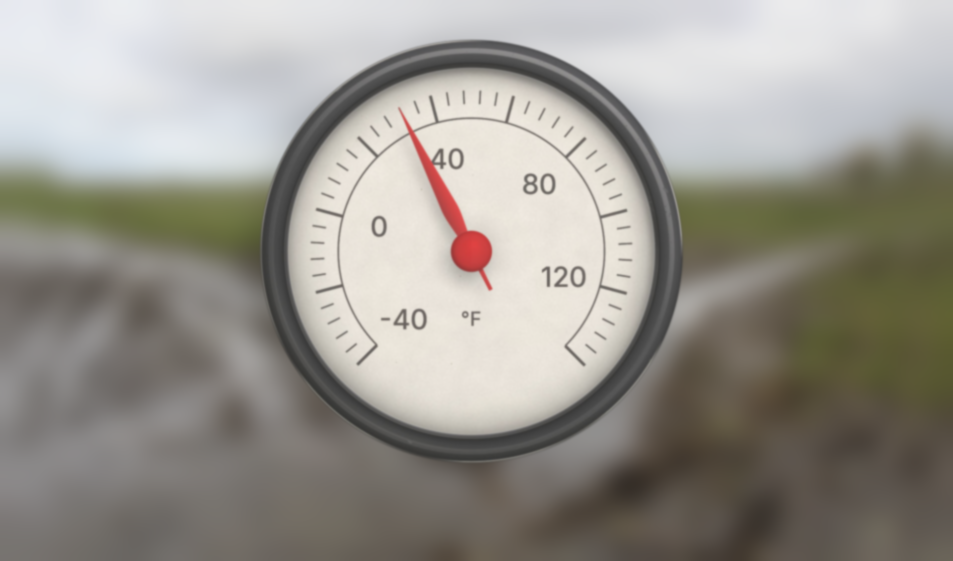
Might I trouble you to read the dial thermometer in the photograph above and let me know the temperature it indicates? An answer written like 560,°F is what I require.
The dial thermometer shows 32,°F
